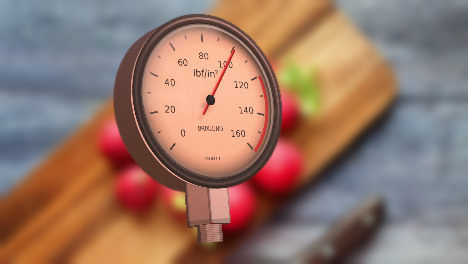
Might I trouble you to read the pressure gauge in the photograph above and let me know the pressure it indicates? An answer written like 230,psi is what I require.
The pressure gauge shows 100,psi
